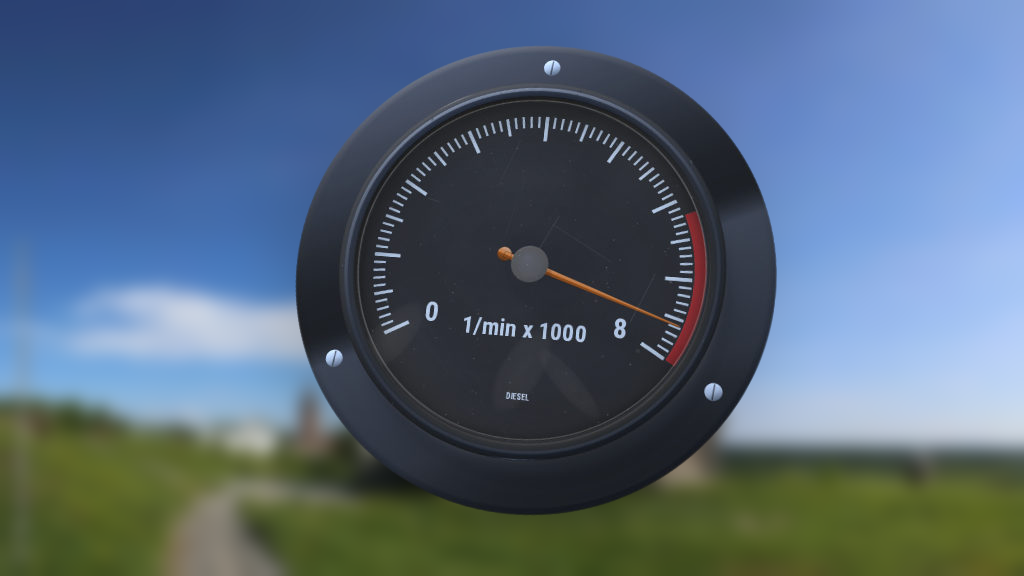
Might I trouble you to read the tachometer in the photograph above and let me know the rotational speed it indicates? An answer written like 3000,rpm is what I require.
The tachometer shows 7600,rpm
